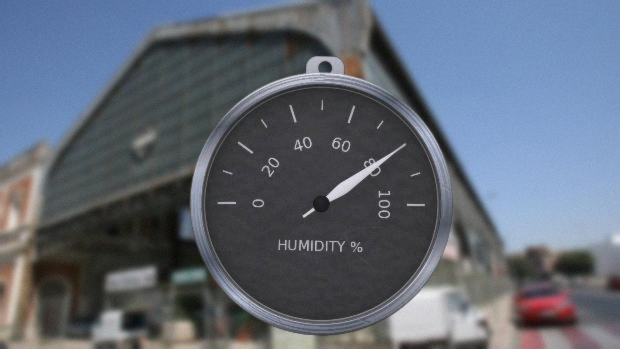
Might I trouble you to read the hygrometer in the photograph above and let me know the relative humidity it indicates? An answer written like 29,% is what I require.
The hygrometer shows 80,%
